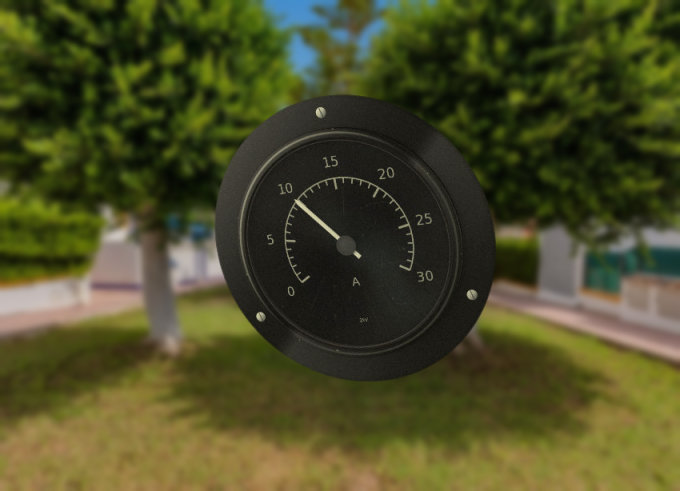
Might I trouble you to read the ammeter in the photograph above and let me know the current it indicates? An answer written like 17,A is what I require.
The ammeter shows 10,A
